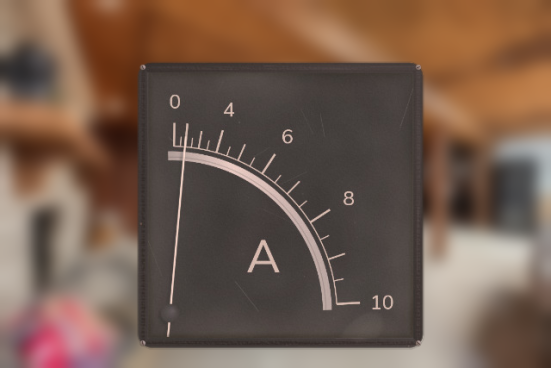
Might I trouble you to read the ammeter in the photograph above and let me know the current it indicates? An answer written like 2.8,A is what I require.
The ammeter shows 2,A
